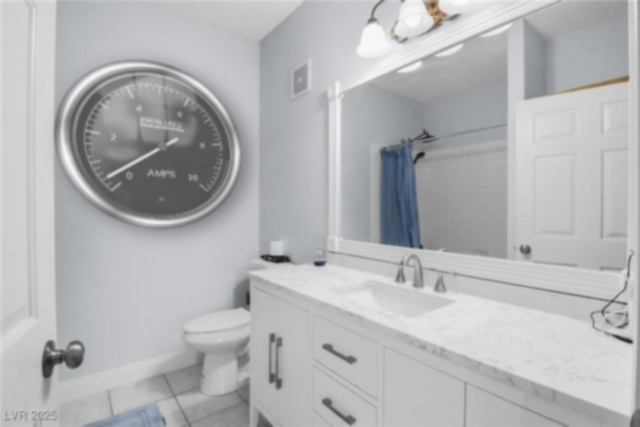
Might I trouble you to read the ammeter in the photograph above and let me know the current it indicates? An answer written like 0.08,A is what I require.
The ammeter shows 0.4,A
